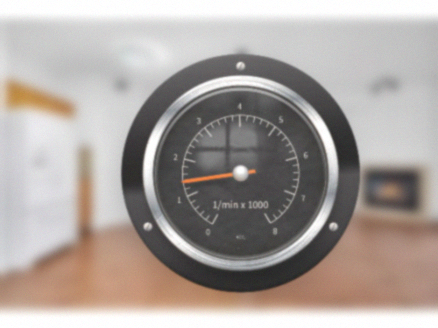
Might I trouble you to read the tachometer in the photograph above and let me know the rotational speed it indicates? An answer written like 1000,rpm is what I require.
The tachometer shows 1400,rpm
